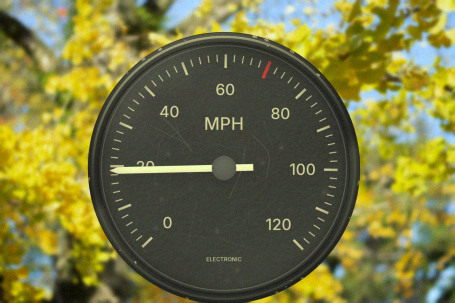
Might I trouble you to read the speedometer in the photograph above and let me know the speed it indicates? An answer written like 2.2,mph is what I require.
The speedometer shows 19,mph
